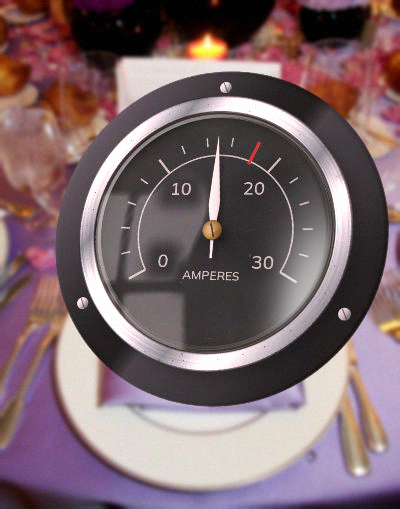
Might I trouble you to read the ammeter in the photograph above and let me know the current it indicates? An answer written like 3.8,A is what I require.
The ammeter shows 15,A
